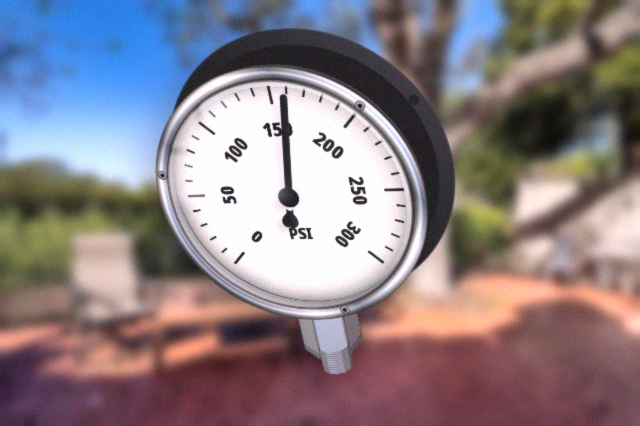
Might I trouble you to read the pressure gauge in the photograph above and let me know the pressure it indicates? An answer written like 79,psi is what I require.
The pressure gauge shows 160,psi
